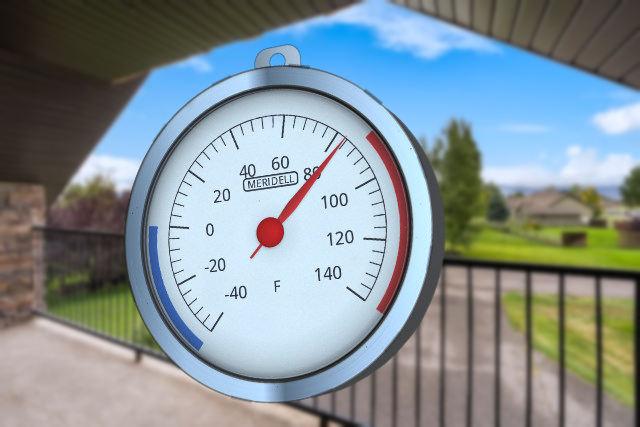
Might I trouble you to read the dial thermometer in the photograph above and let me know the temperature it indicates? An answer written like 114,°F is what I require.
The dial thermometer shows 84,°F
